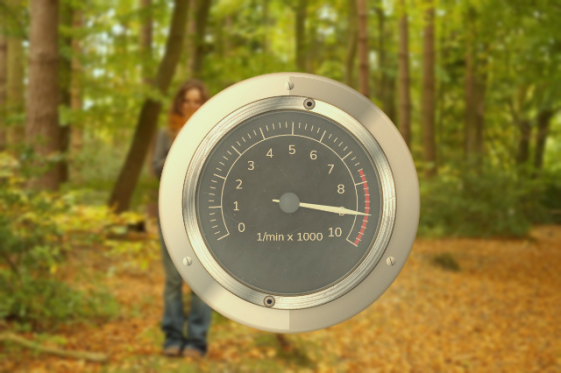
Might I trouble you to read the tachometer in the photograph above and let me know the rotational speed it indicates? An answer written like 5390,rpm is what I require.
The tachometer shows 9000,rpm
